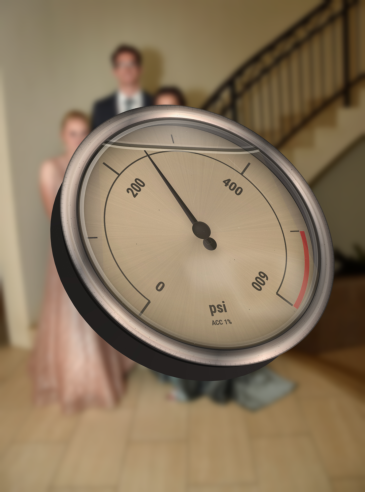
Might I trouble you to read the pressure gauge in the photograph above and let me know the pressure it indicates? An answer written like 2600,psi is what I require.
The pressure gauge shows 250,psi
